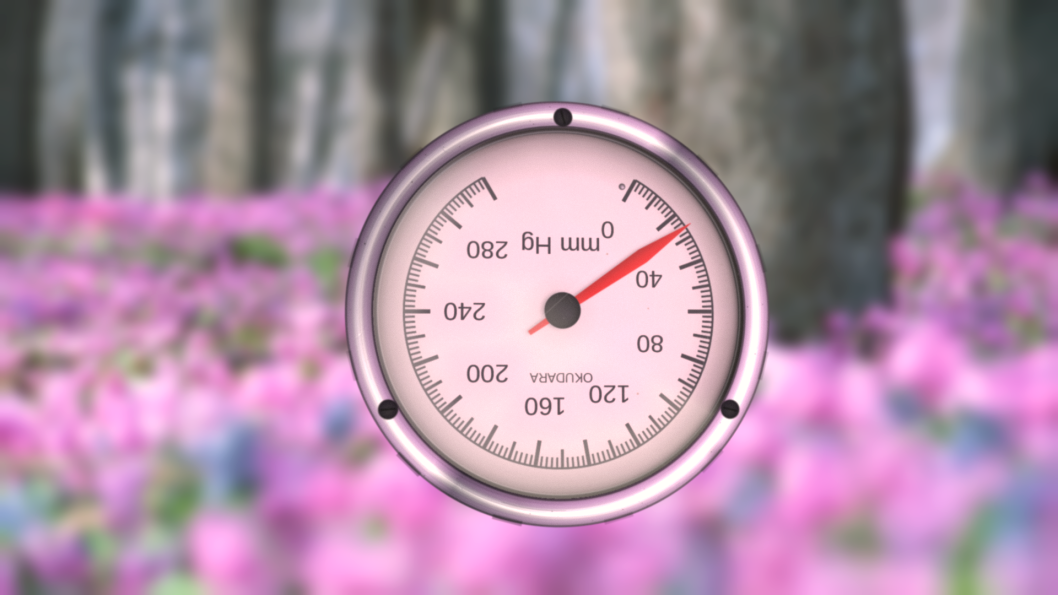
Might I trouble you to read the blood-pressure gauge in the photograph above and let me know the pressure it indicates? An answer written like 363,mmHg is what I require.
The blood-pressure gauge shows 26,mmHg
